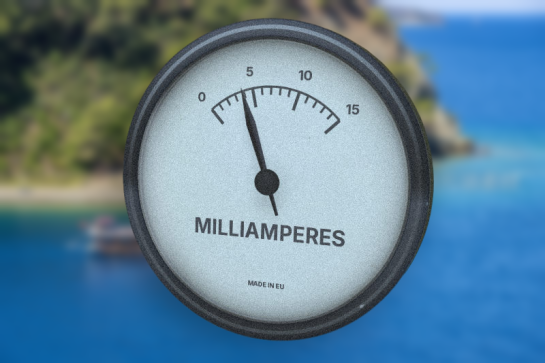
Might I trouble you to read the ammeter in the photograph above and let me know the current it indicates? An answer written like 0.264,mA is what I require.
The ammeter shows 4,mA
